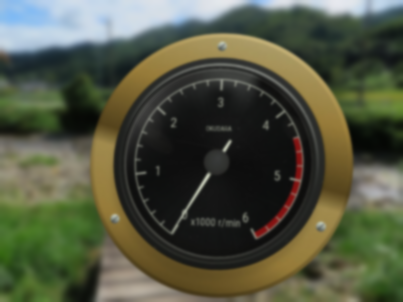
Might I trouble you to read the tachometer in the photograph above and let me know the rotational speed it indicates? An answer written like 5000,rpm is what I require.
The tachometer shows 0,rpm
